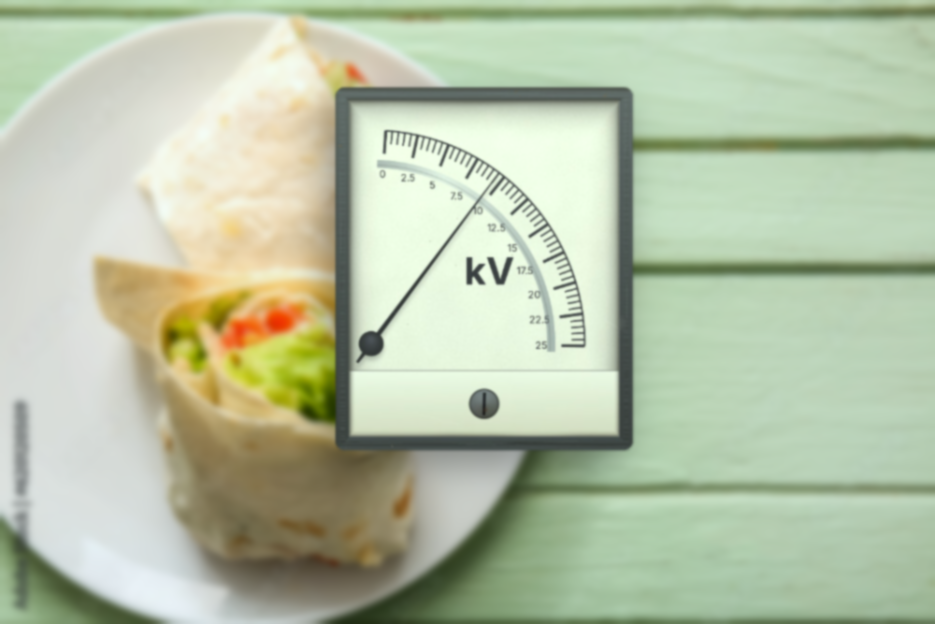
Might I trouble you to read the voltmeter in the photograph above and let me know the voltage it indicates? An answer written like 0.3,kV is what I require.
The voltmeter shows 9.5,kV
